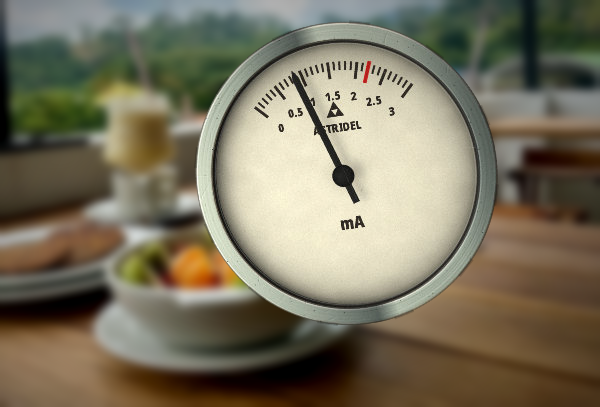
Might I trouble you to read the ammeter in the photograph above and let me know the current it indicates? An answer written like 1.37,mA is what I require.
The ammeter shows 0.9,mA
